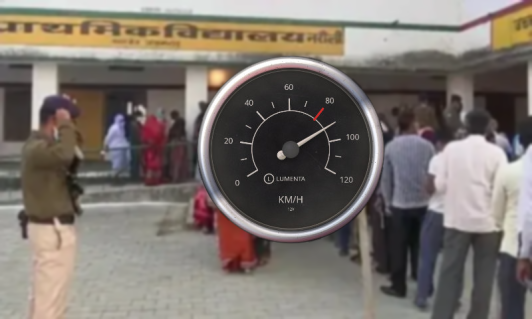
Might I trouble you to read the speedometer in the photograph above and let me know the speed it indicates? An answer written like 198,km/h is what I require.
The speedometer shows 90,km/h
